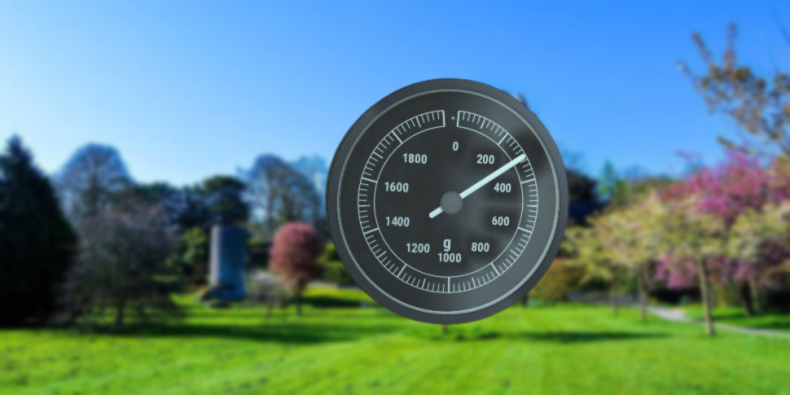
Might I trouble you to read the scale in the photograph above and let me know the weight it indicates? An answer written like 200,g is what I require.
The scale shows 300,g
